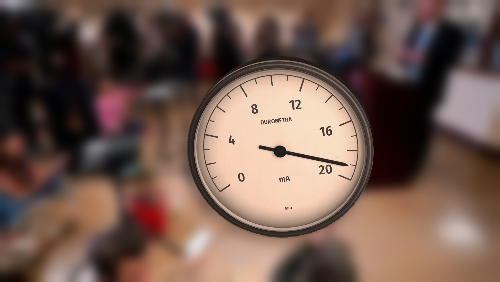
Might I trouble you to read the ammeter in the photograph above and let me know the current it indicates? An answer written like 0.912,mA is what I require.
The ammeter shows 19,mA
